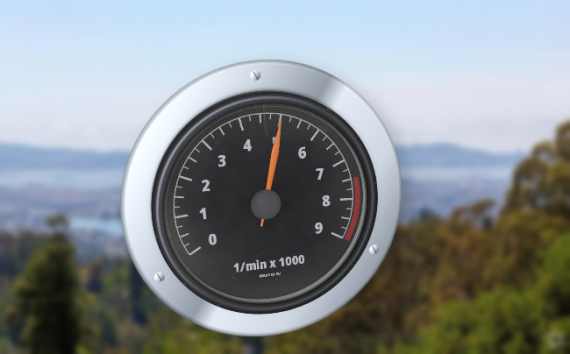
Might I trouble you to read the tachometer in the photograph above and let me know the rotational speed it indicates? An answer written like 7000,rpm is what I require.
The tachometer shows 5000,rpm
